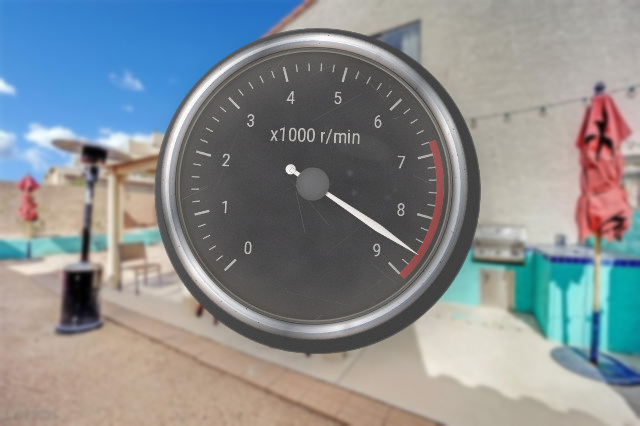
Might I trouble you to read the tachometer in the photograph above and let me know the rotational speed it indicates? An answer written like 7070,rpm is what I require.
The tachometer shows 8600,rpm
